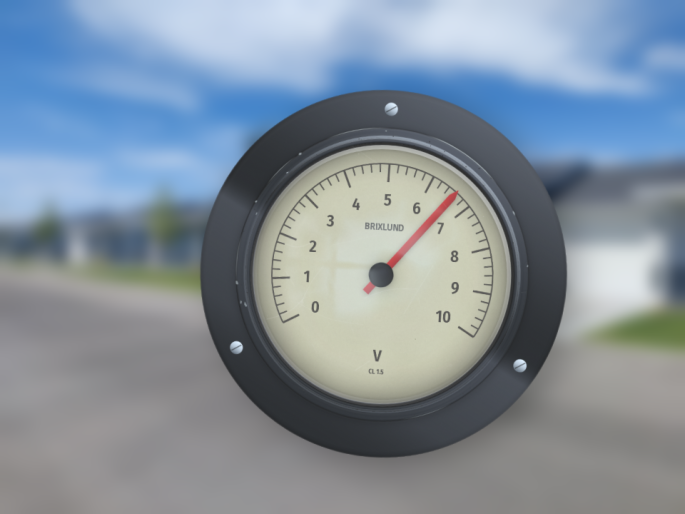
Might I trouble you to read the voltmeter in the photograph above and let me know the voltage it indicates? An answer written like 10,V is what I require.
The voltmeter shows 6.6,V
